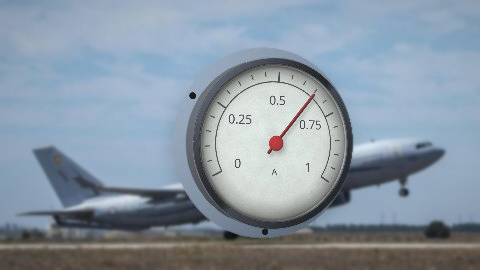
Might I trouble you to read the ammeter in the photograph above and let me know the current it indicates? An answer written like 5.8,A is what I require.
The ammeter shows 0.65,A
